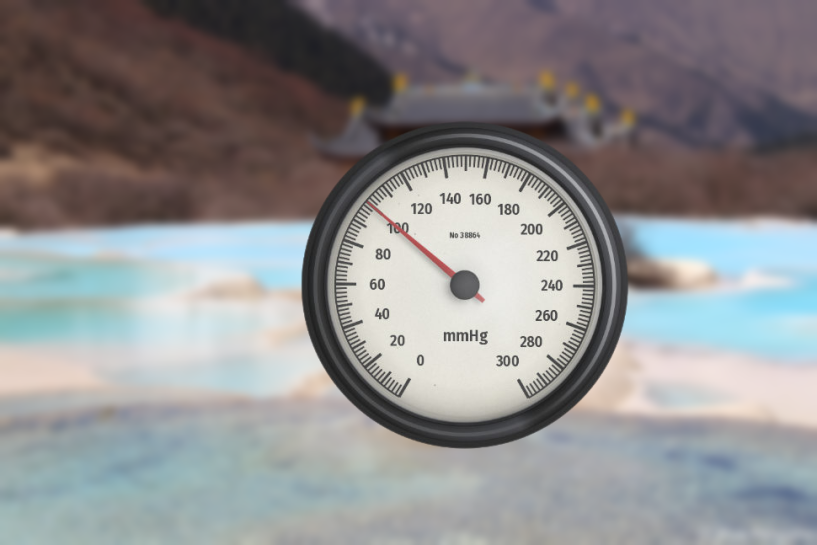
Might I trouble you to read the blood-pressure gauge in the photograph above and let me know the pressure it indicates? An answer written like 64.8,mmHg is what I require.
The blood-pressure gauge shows 100,mmHg
